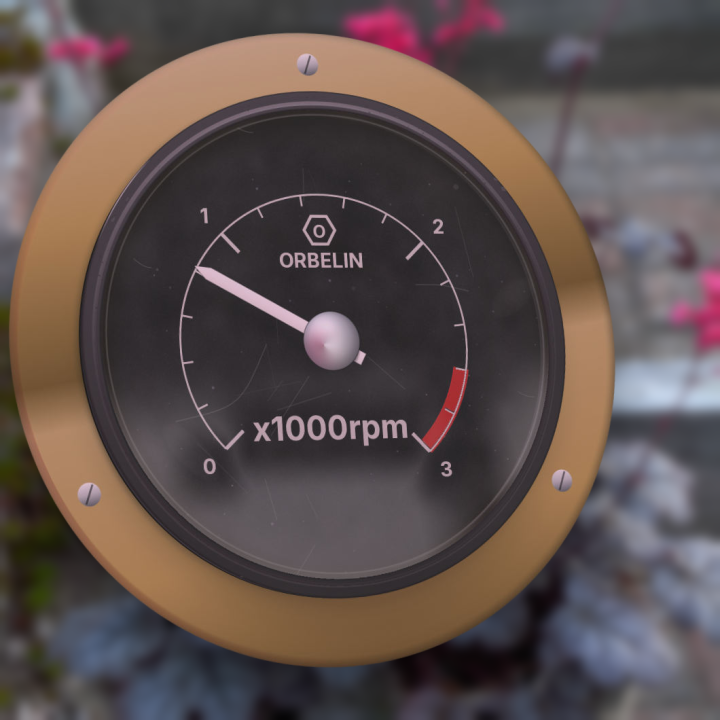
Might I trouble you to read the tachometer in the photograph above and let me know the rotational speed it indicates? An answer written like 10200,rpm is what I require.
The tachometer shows 800,rpm
